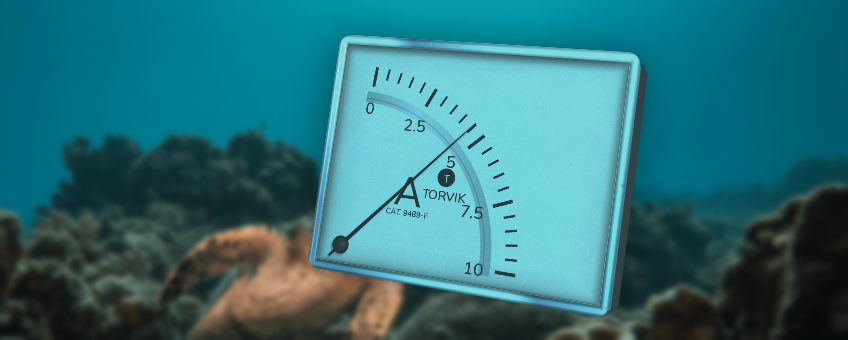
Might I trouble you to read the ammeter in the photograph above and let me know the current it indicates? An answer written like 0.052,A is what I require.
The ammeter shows 4.5,A
